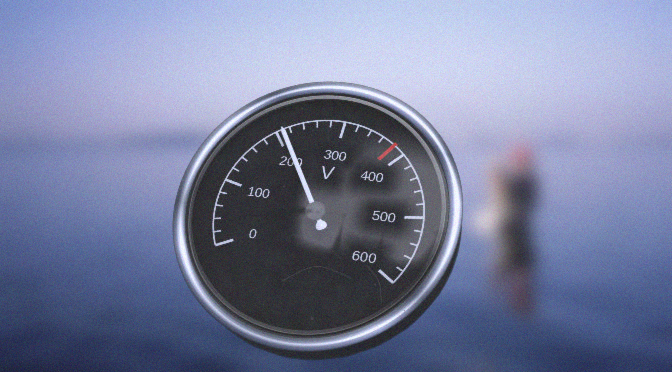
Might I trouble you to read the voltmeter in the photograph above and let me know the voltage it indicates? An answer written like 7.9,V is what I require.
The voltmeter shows 210,V
